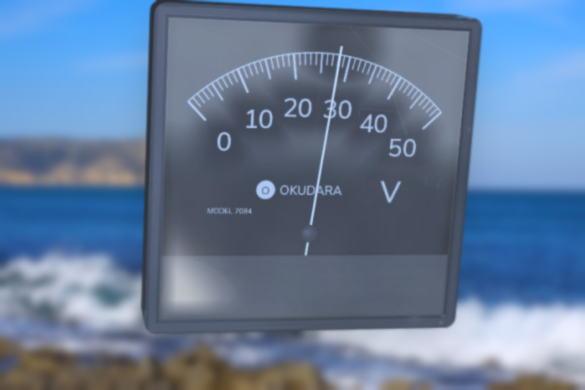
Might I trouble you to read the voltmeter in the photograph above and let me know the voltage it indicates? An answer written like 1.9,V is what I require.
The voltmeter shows 28,V
